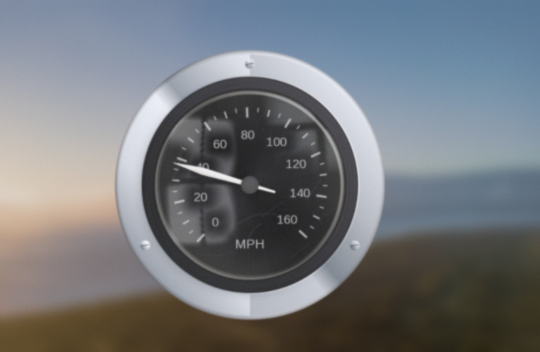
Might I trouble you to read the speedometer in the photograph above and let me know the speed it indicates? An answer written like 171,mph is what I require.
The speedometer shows 37.5,mph
